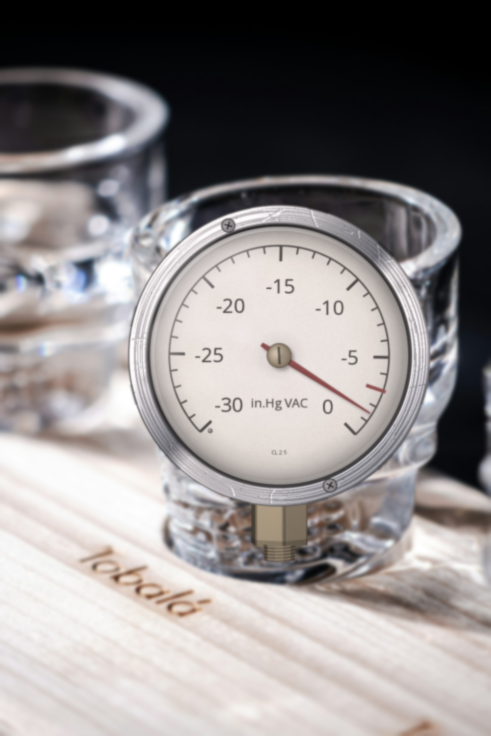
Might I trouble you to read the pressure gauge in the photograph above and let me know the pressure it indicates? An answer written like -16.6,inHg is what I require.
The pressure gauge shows -1.5,inHg
